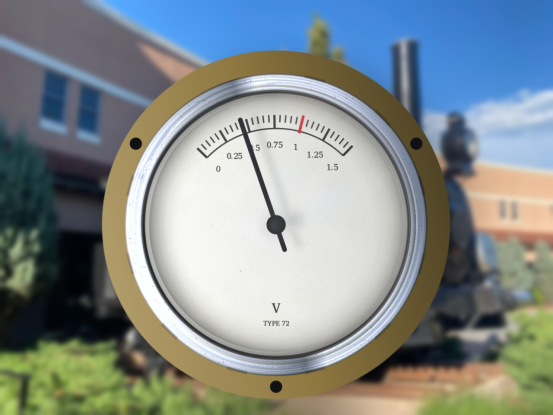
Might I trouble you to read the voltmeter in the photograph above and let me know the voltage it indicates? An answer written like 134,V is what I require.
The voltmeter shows 0.45,V
